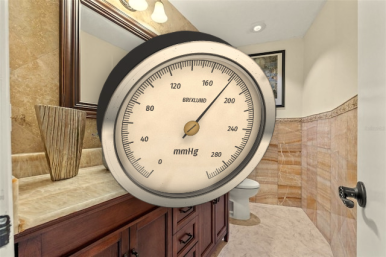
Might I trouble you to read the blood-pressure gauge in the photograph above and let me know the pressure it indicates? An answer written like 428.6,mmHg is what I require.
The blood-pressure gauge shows 180,mmHg
